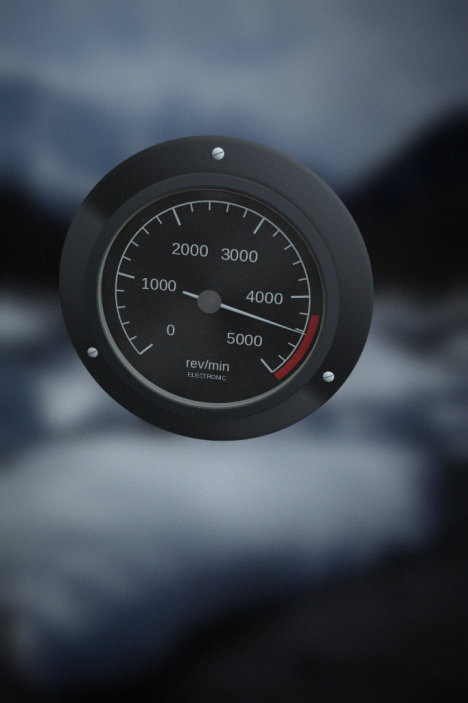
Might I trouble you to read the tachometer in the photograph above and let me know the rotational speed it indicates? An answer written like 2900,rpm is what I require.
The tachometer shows 4400,rpm
